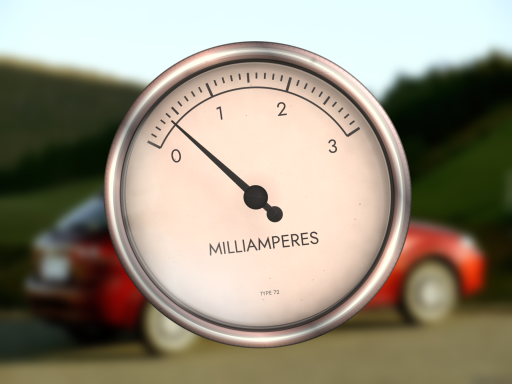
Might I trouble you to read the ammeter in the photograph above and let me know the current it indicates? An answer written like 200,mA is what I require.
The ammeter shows 0.4,mA
